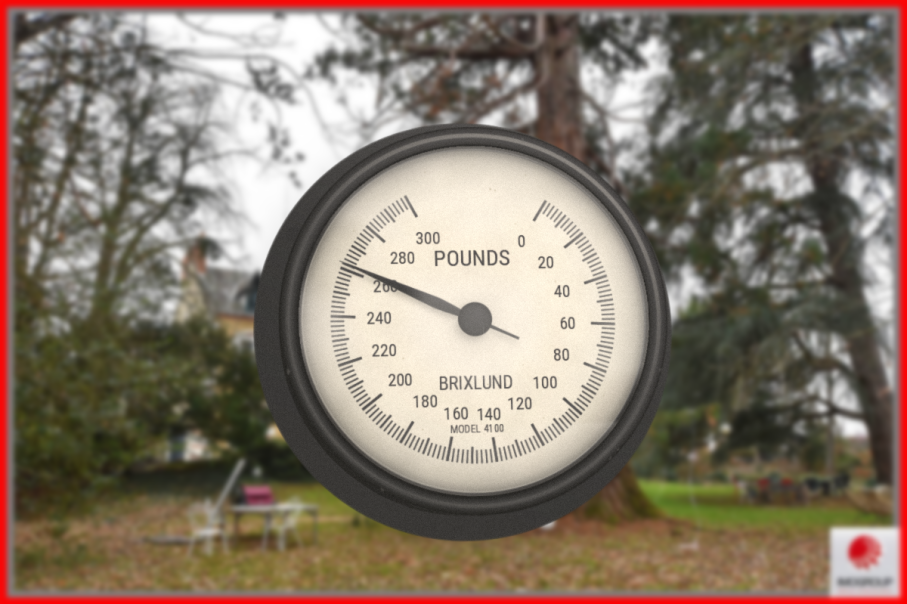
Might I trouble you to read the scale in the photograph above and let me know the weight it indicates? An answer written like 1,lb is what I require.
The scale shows 262,lb
